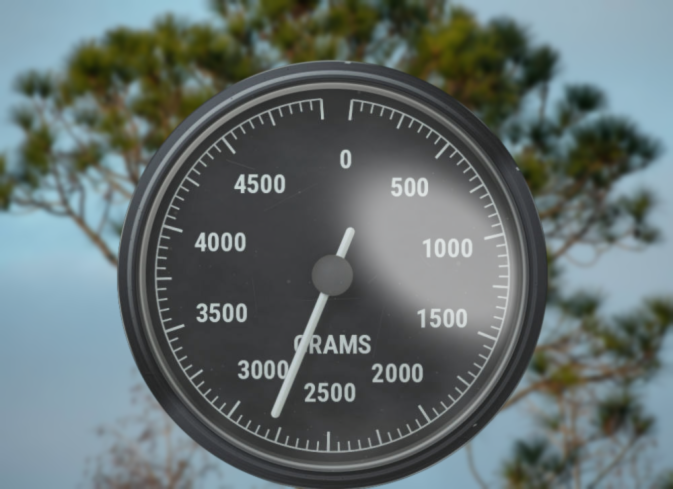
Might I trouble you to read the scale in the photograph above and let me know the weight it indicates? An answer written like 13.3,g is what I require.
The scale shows 2800,g
